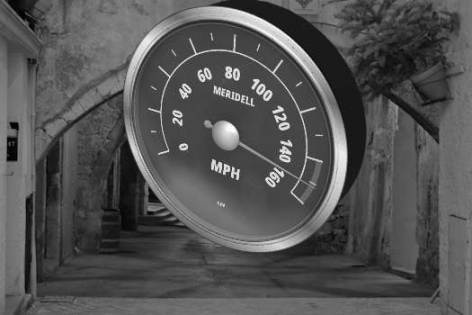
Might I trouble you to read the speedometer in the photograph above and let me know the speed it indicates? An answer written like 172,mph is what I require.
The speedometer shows 150,mph
